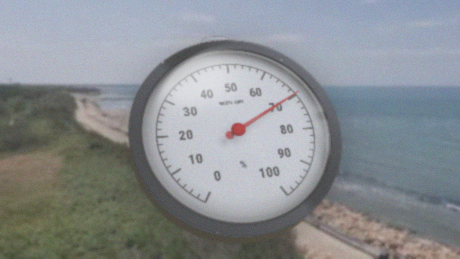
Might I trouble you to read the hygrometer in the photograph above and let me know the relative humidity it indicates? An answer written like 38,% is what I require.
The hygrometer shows 70,%
